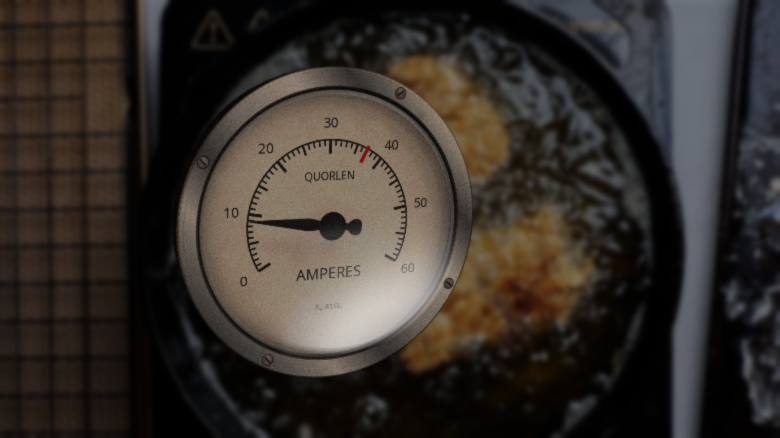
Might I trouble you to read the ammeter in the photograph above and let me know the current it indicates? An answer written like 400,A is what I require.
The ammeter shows 9,A
